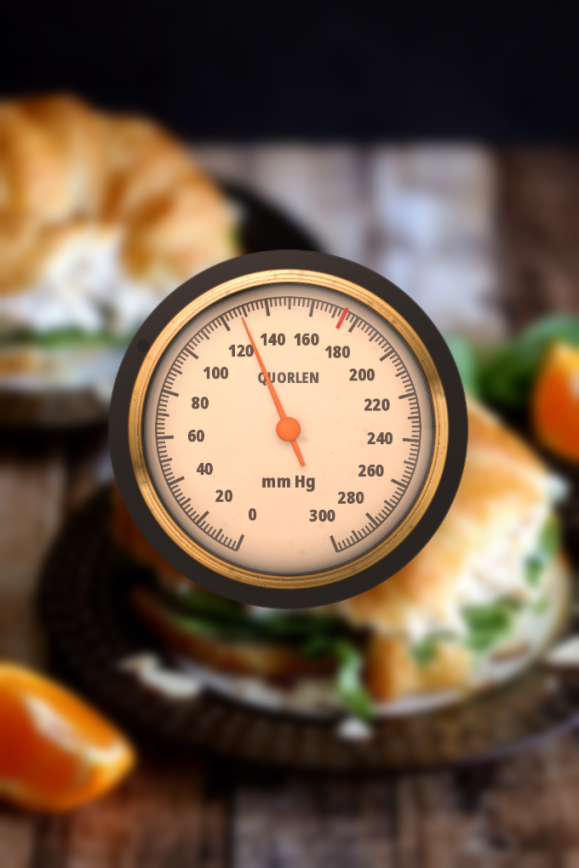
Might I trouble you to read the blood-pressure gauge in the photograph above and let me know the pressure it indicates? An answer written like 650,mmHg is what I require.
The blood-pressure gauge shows 128,mmHg
